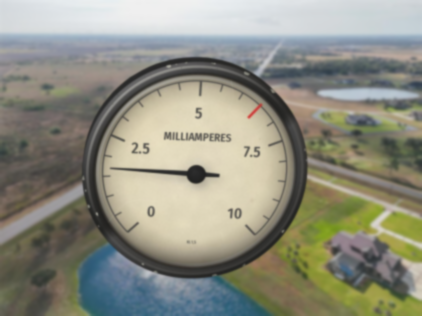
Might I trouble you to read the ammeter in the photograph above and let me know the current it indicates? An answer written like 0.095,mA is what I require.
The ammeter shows 1.75,mA
